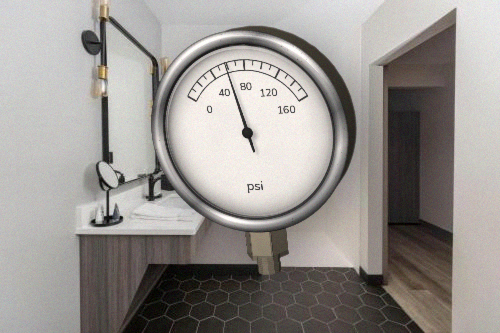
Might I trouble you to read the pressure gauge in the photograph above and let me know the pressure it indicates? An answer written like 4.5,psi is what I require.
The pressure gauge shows 60,psi
